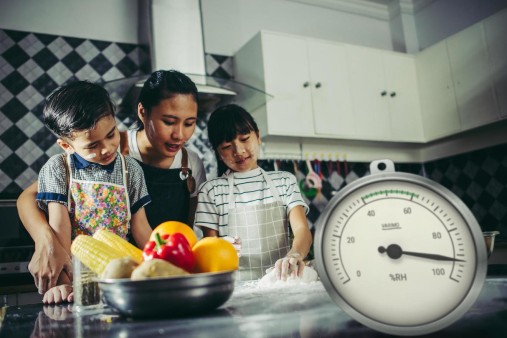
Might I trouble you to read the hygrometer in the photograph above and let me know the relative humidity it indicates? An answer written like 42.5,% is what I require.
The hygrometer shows 92,%
